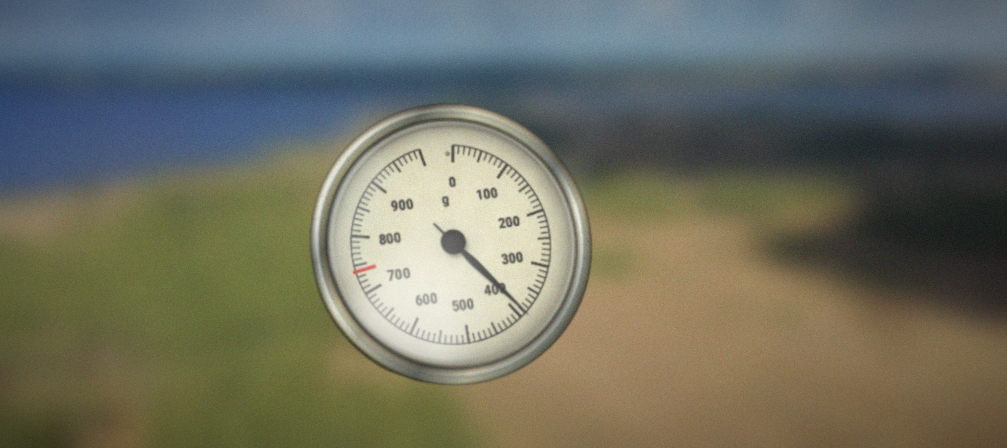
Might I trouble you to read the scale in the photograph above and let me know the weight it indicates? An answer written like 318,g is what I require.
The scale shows 390,g
